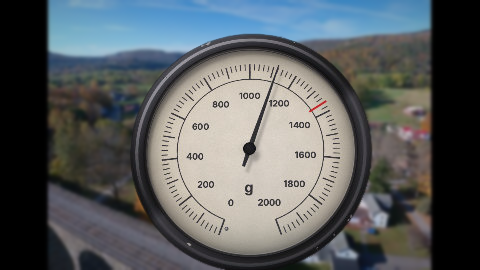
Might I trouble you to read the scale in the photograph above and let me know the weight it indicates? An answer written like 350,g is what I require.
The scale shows 1120,g
